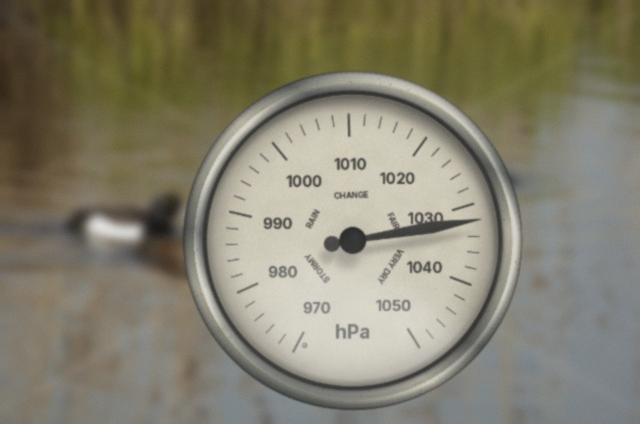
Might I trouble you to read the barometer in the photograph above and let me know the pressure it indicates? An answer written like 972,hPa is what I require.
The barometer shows 1032,hPa
